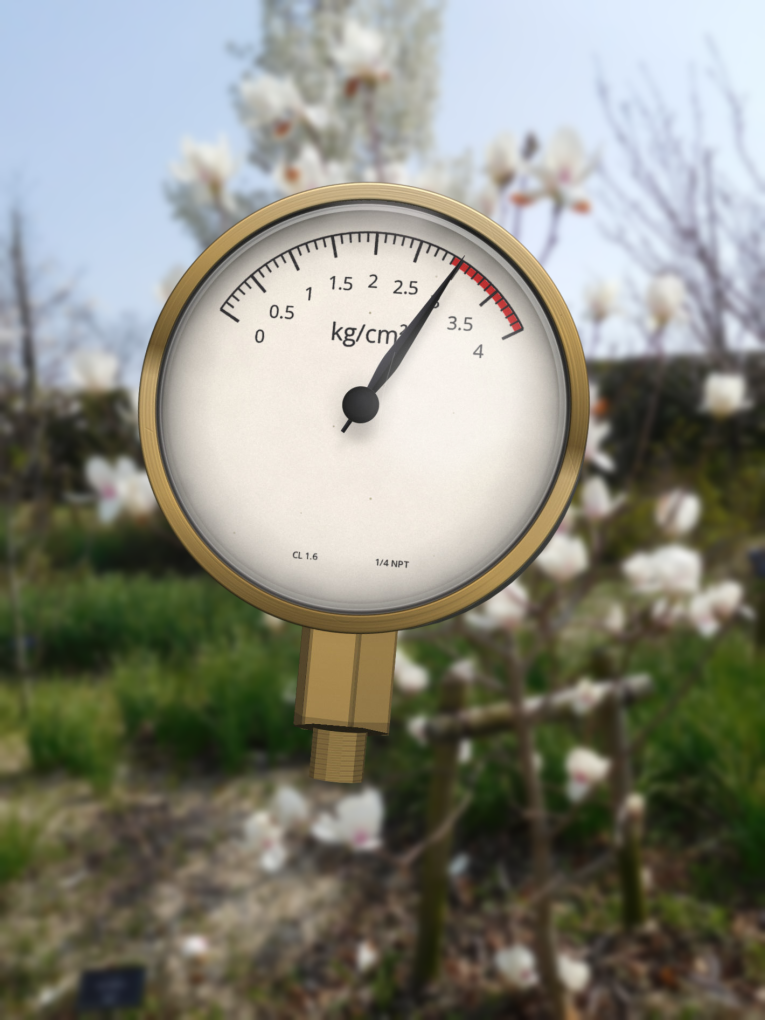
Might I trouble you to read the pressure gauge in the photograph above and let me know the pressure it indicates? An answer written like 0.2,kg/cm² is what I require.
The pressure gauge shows 3,kg/cm²
